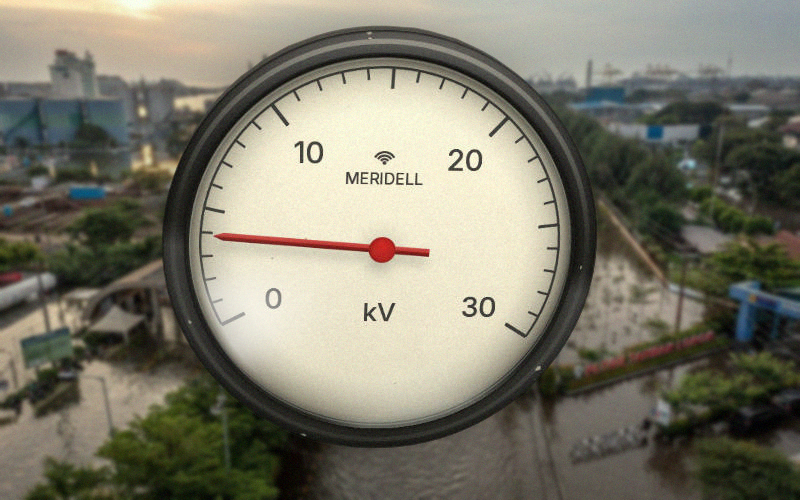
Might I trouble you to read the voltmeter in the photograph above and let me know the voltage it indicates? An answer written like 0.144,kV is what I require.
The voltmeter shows 4,kV
